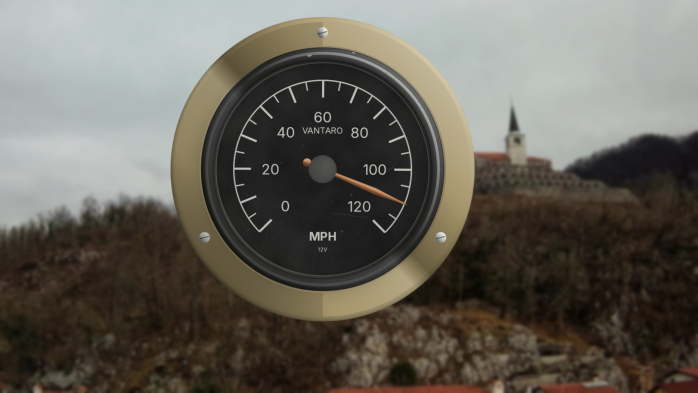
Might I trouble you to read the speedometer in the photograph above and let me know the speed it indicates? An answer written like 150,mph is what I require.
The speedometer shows 110,mph
